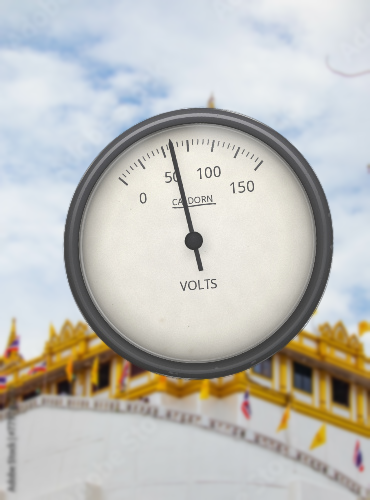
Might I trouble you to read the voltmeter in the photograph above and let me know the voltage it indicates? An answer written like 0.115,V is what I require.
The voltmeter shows 60,V
